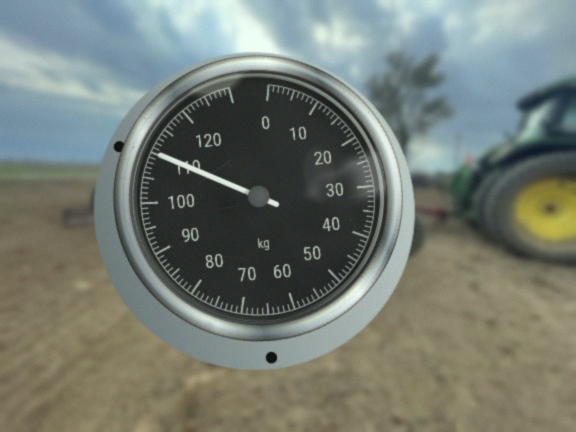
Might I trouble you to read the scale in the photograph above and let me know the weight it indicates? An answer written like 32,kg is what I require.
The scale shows 110,kg
